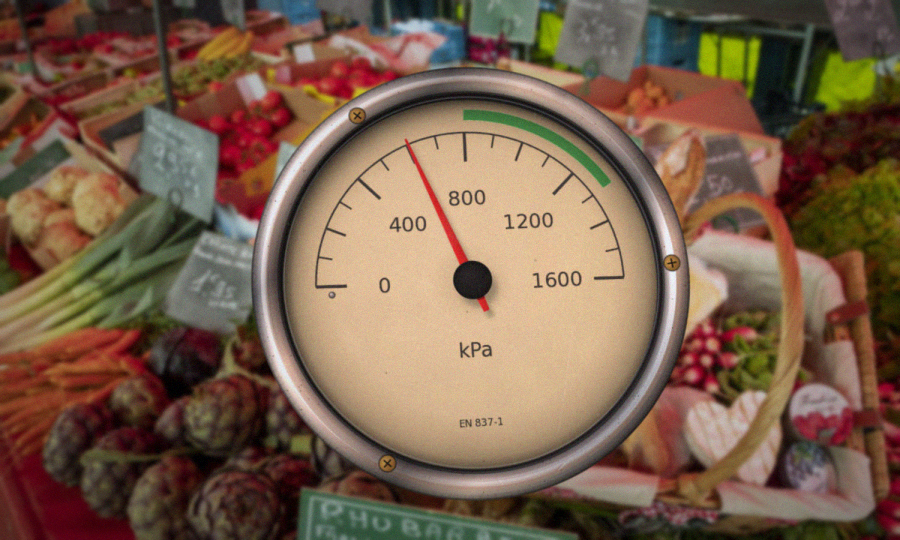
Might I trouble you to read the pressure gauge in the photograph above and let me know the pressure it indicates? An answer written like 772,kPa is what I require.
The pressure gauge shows 600,kPa
